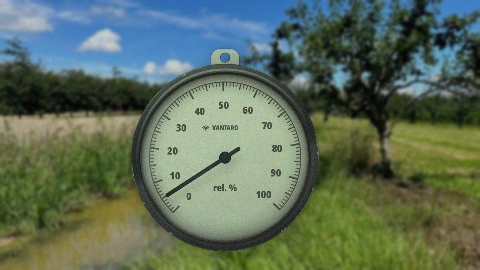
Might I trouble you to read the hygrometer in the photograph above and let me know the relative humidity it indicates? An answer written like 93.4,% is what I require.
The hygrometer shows 5,%
